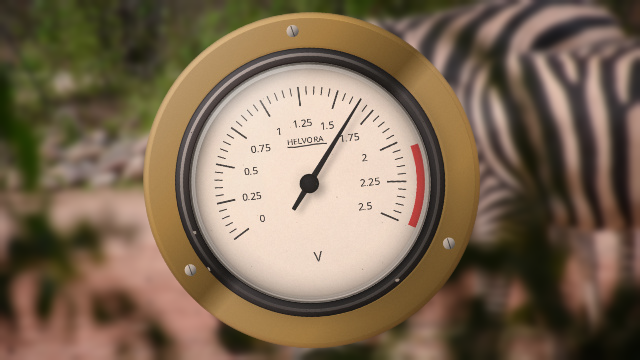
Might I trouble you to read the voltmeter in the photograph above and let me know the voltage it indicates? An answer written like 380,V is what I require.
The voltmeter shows 1.65,V
